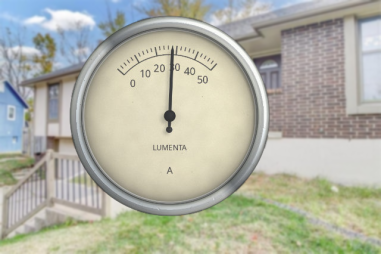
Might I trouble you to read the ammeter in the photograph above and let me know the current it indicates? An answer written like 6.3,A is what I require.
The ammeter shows 28,A
